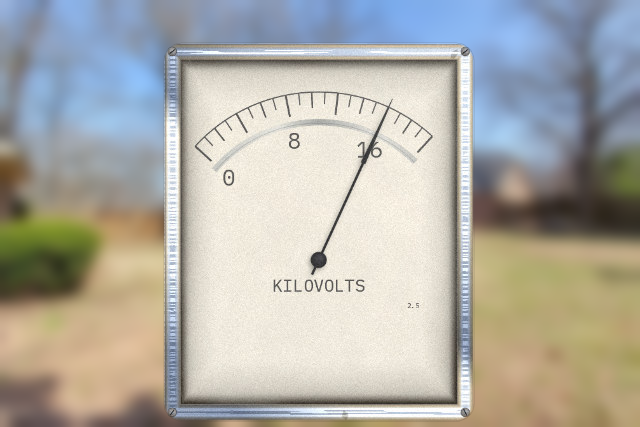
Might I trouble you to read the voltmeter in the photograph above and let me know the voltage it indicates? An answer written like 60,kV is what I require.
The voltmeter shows 16,kV
